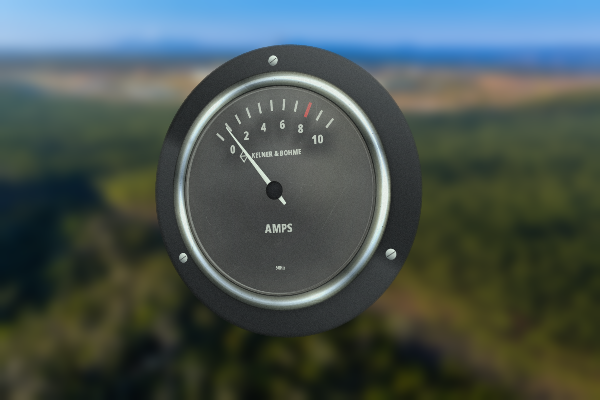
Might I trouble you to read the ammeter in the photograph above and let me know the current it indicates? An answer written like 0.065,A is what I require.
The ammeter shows 1,A
